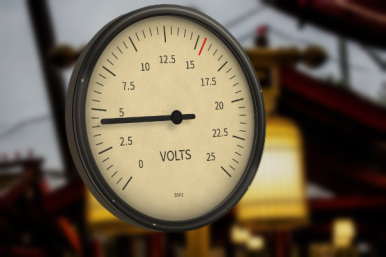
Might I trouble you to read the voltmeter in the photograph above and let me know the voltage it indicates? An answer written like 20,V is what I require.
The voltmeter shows 4.25,V
